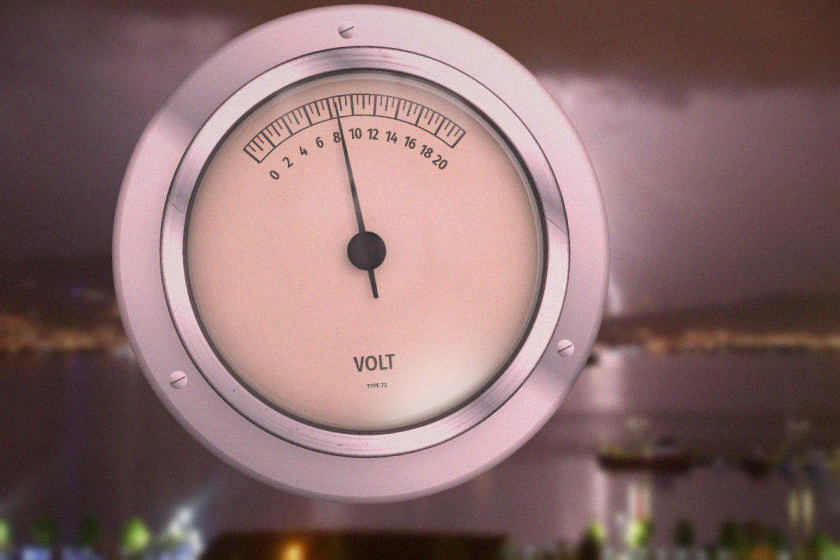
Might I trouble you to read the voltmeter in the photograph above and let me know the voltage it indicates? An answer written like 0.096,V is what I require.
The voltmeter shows 8.5,V
